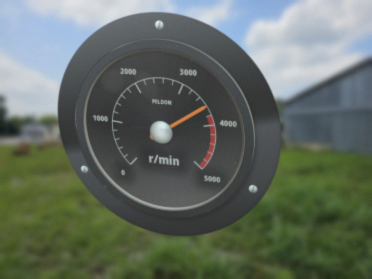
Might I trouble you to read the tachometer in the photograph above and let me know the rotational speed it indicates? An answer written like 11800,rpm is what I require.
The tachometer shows 3600,rpm
